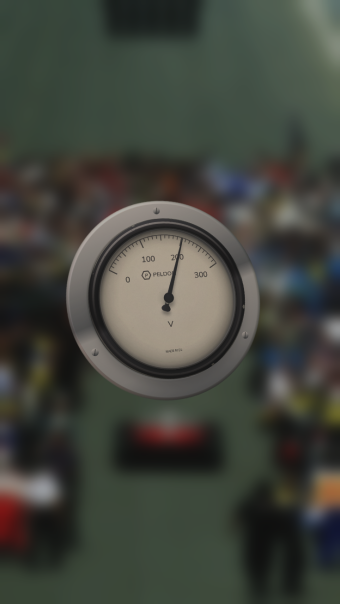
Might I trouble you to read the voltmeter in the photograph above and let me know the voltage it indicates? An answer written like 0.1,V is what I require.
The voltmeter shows 200,V
